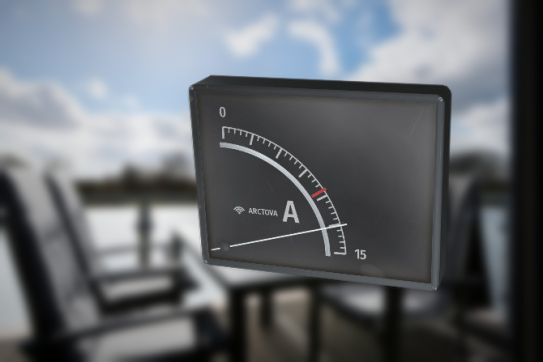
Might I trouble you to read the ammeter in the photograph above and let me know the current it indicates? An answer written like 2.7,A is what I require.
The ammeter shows 12.5,A
